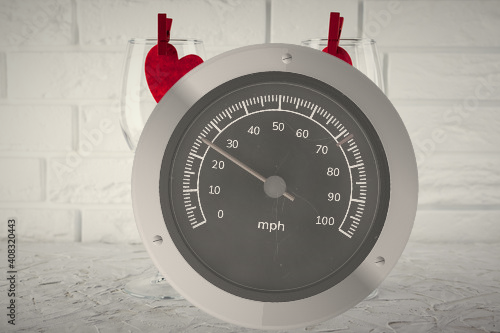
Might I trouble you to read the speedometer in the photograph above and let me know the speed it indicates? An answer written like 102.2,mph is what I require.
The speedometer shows 25,mph
